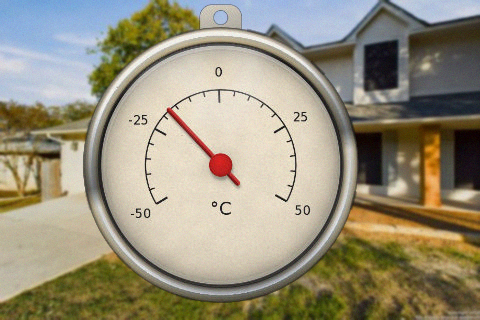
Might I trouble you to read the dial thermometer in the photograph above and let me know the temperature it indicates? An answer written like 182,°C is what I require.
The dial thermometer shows -17.5,°C
